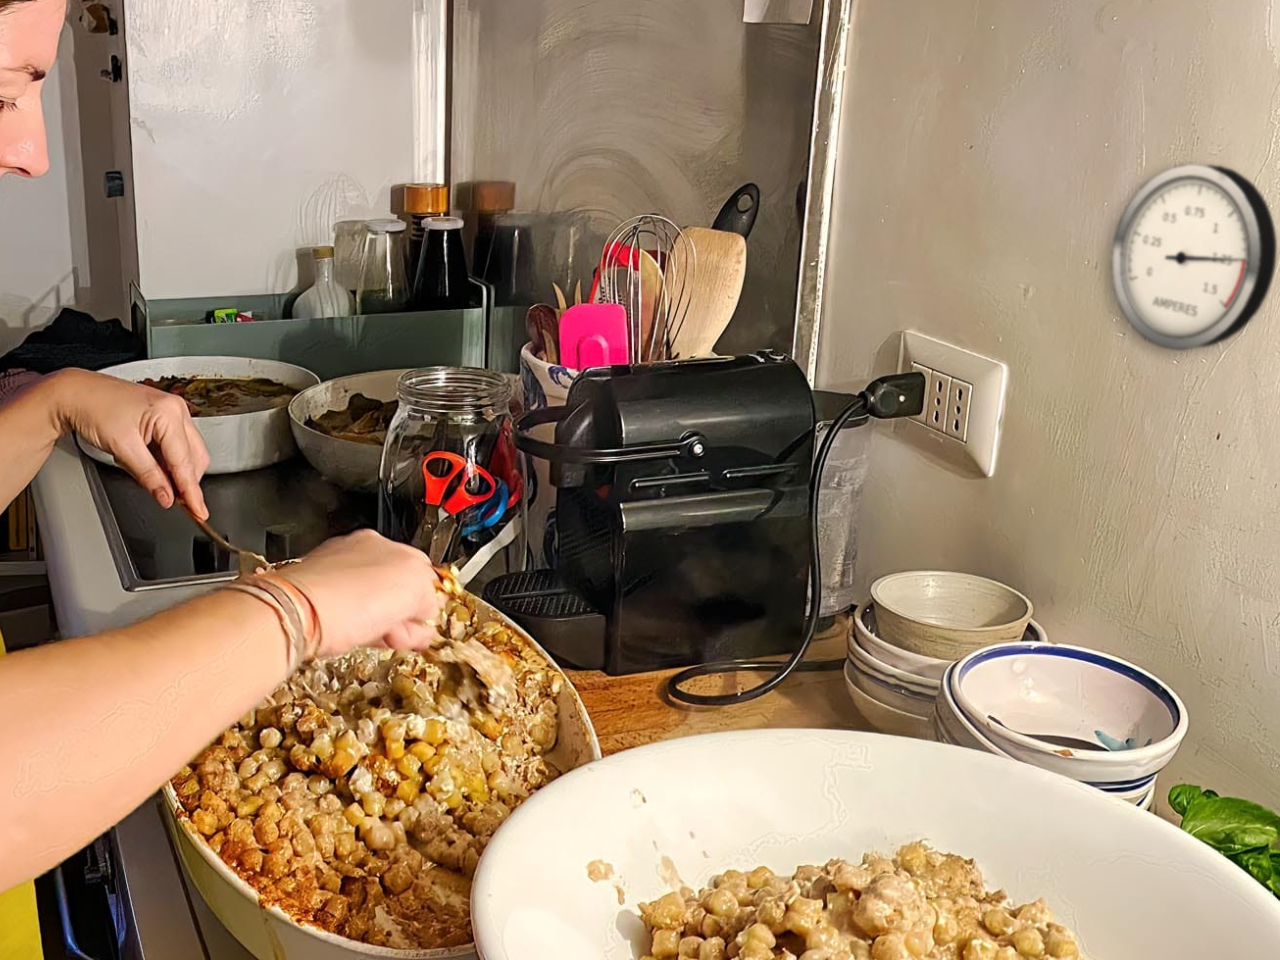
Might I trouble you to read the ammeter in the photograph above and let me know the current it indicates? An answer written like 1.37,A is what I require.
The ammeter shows 1.25,A
